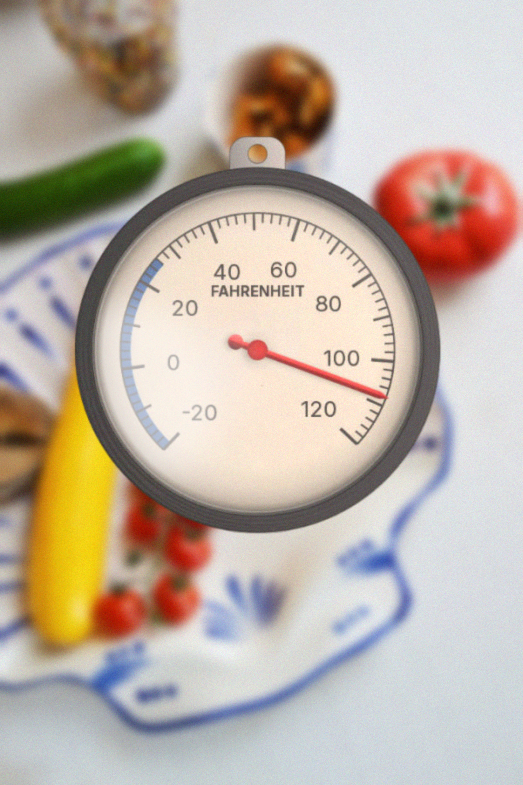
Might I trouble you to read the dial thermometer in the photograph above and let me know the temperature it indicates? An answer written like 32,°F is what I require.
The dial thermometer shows 108,°F
